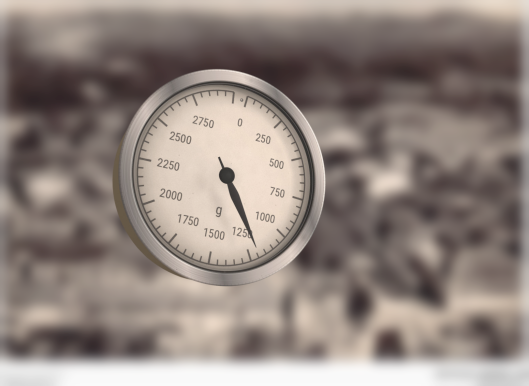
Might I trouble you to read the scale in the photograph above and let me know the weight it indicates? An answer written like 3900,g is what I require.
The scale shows 1200,g
